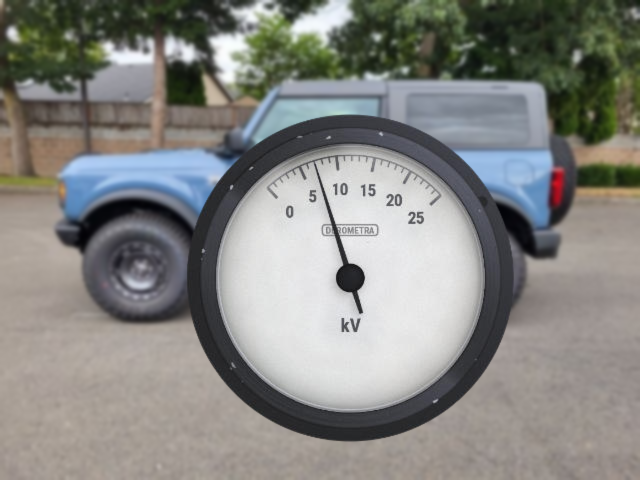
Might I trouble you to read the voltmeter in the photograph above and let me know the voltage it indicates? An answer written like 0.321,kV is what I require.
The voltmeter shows 7,kV
